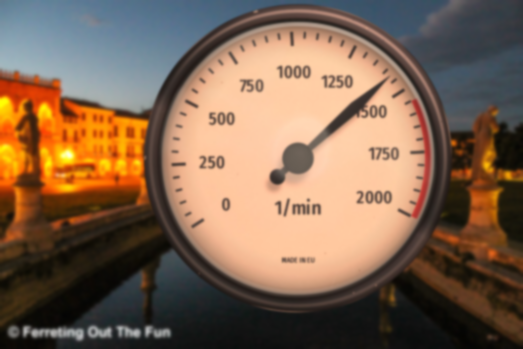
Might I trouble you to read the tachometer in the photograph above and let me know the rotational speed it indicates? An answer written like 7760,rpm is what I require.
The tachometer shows 1425,rpm
